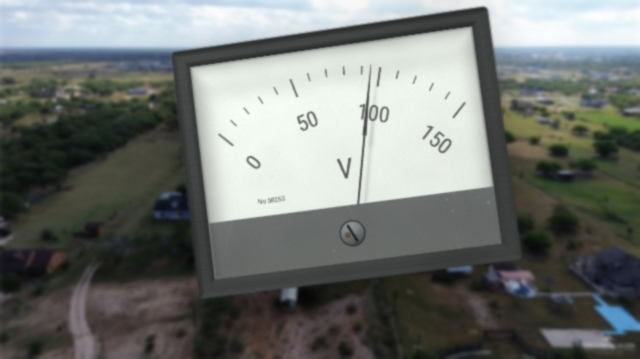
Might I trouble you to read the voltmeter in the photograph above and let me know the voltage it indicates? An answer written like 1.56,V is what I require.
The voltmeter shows 95,V
